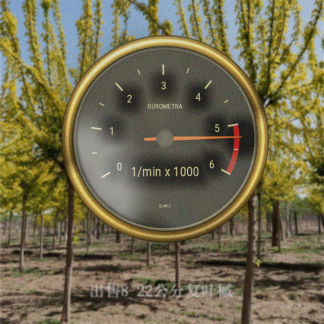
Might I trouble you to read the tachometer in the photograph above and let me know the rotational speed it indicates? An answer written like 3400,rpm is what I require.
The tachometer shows 5250,rpm
